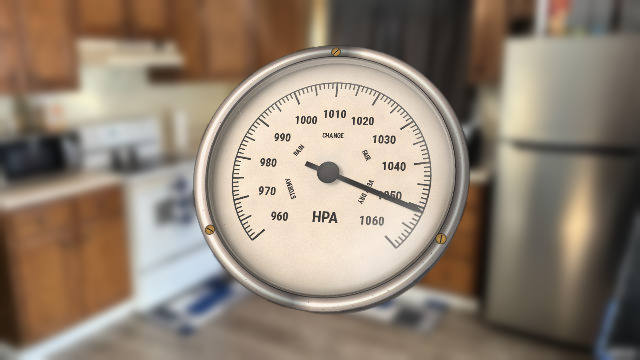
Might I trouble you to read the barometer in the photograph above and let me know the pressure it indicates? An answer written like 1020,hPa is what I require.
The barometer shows 1051,hPa
